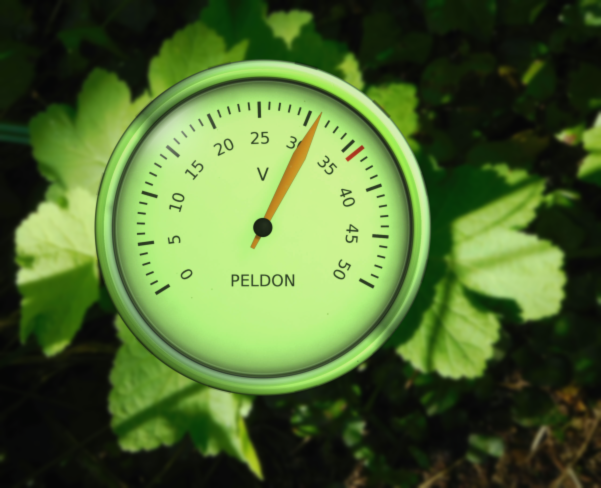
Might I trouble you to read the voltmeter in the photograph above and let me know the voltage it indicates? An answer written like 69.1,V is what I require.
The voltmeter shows 31,V
